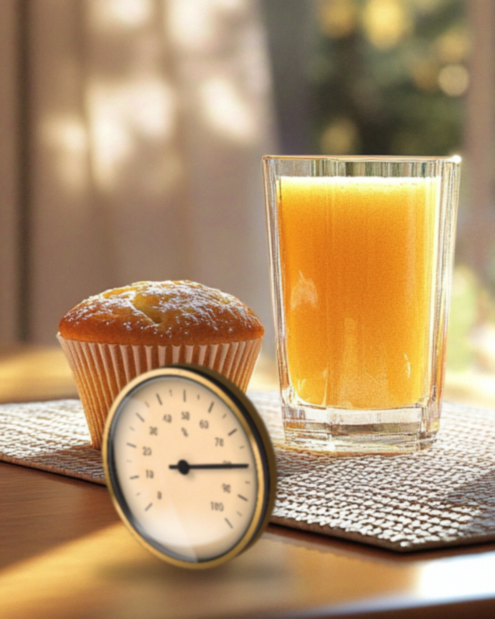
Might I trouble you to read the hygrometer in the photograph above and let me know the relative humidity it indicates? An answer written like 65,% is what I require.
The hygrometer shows 80,%
